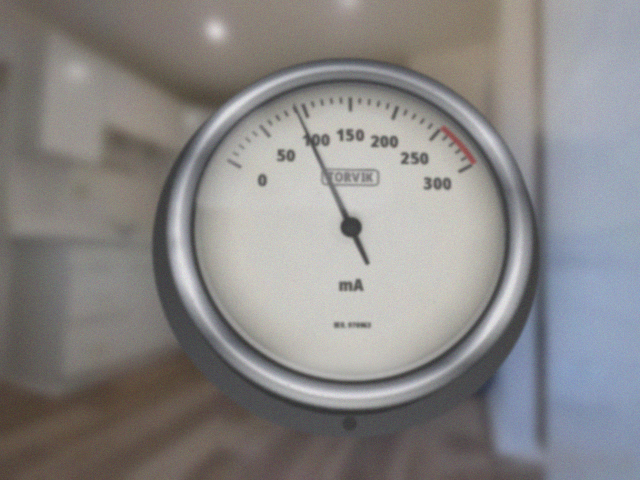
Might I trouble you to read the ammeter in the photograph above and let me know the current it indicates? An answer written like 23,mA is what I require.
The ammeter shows 90,mA
